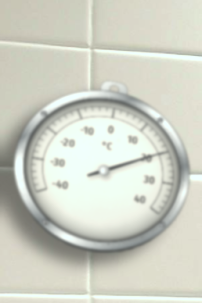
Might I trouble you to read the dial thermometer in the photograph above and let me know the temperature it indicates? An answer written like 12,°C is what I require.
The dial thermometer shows 20,°C
